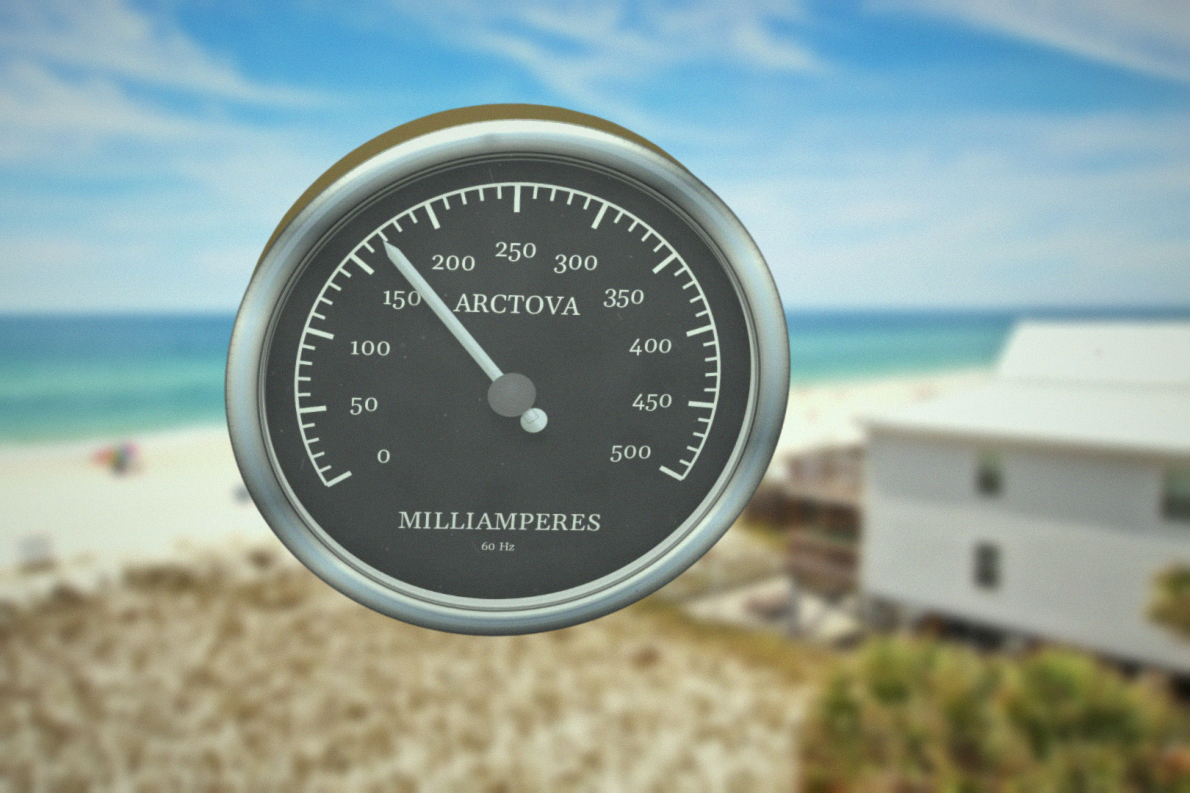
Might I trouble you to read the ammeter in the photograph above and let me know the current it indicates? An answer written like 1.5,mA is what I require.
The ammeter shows 170,mA
